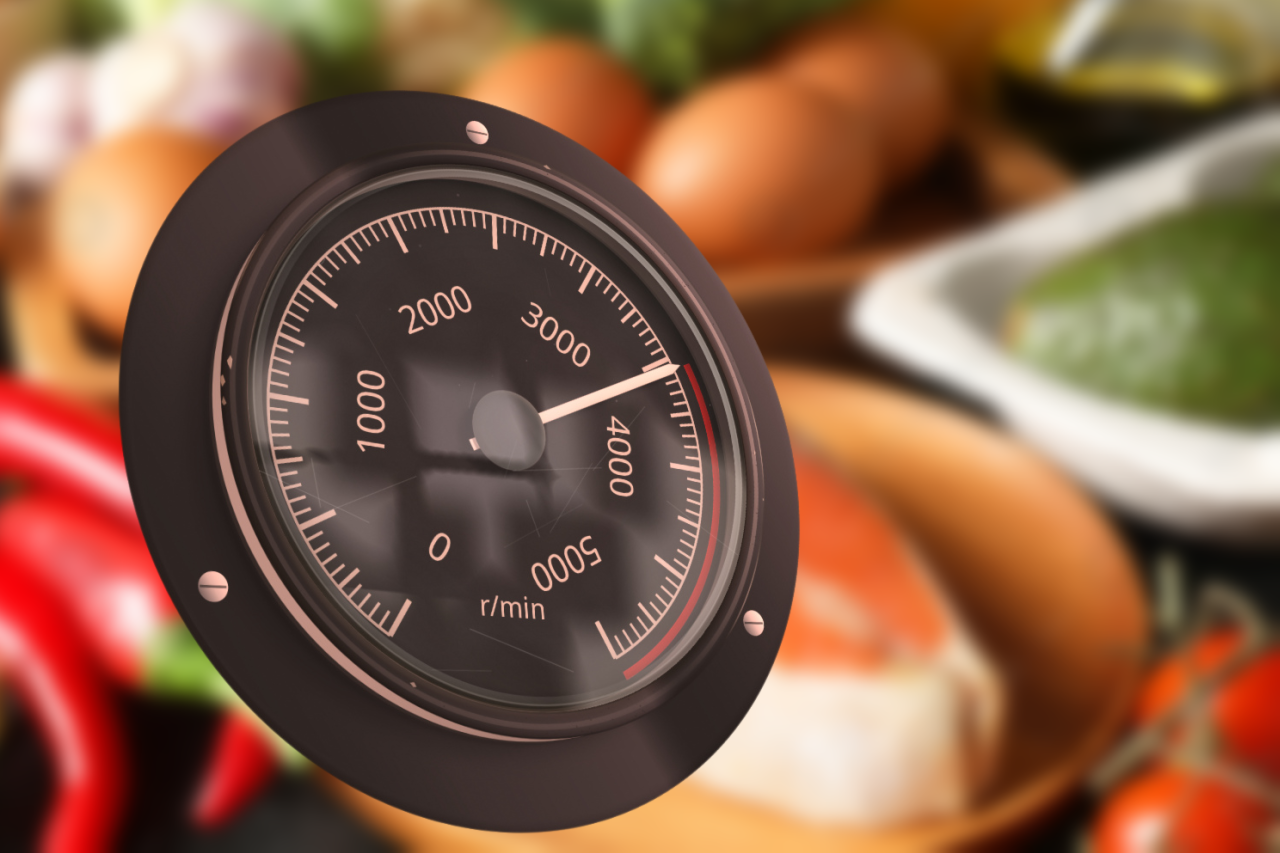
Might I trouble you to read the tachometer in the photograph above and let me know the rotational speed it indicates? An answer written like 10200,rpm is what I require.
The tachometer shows 3550,rpm
